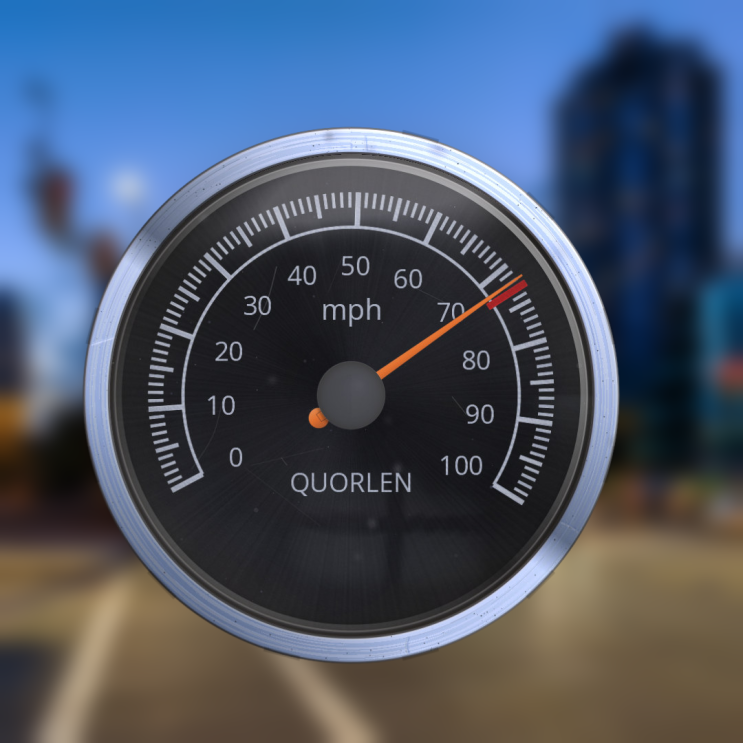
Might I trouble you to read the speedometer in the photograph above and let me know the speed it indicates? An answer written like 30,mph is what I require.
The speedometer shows 72,mph
